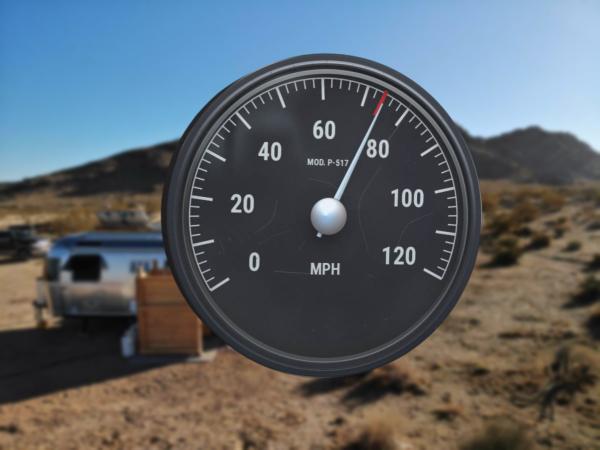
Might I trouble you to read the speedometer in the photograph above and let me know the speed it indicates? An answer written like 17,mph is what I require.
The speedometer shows 74,mph
